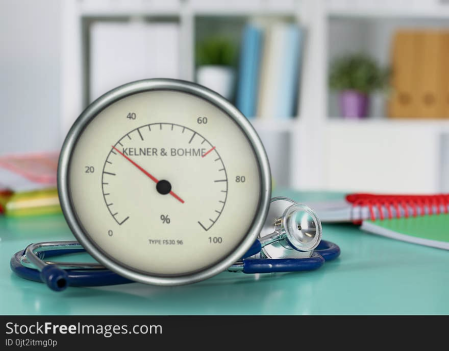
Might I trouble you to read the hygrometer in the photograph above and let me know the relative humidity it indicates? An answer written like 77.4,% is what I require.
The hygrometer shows 30,%
